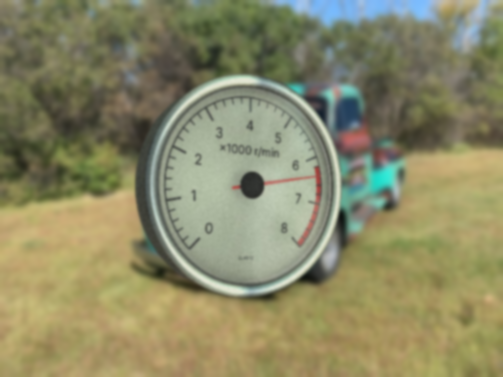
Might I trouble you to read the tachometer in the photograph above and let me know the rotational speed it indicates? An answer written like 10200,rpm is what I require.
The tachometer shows 6400,rpm
